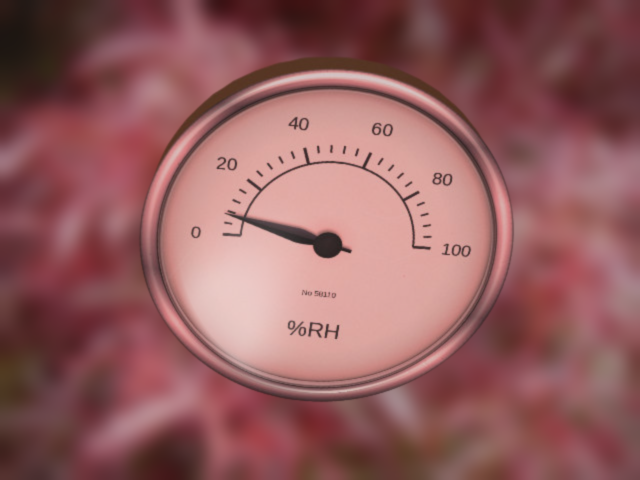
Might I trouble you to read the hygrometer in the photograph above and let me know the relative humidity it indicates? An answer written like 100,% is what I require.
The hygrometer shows 8,%
